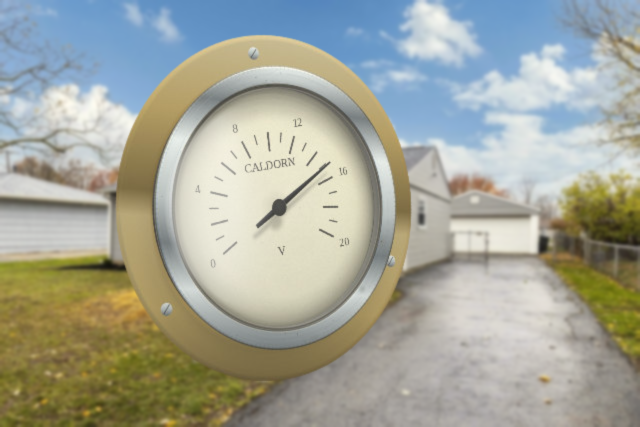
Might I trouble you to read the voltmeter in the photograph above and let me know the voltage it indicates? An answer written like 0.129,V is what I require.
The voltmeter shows 15,V
